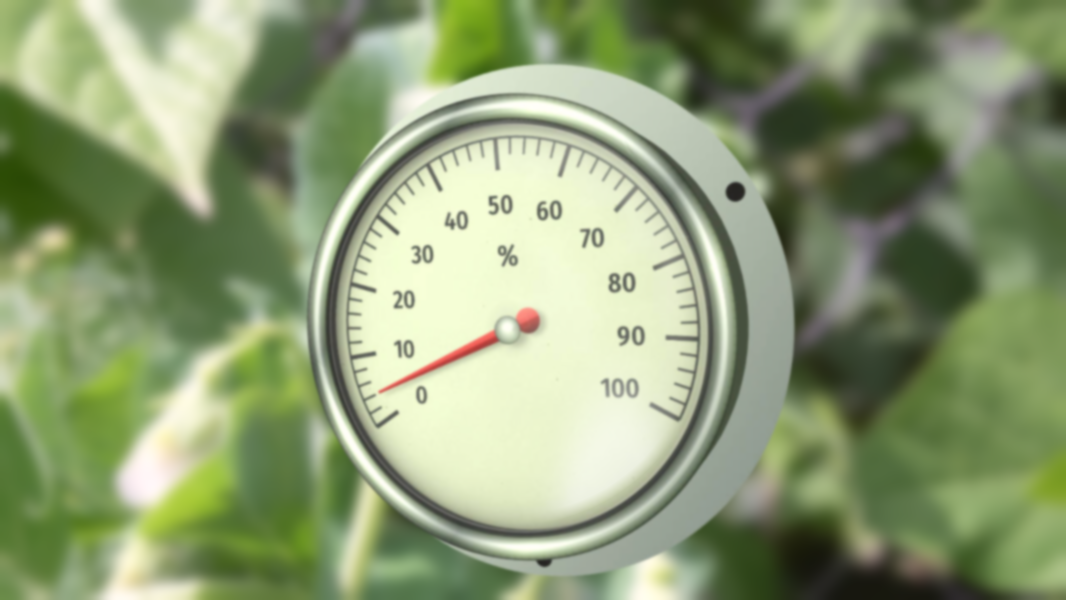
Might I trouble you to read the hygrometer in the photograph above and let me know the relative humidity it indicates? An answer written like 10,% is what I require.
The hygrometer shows 4,%
